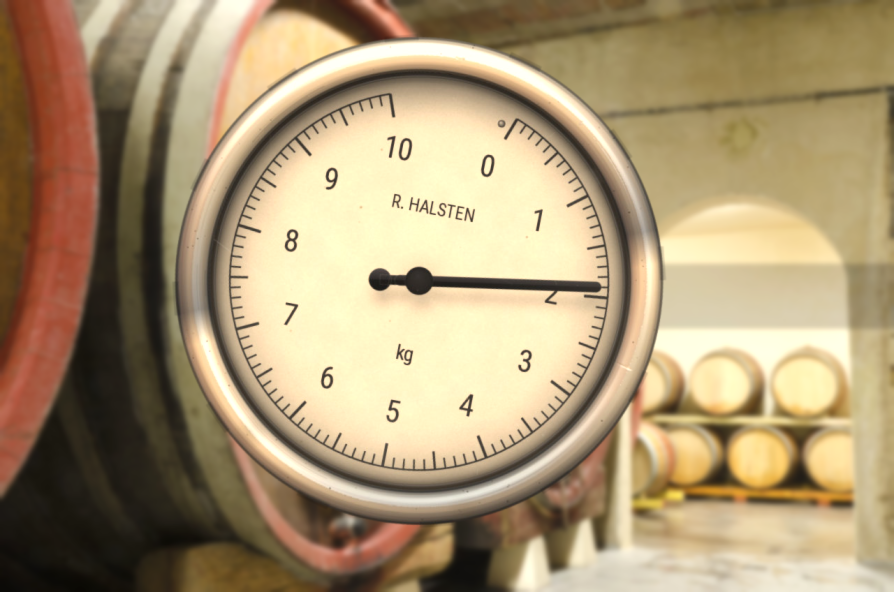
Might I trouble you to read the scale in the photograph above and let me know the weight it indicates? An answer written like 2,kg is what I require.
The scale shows 1.9,kg
